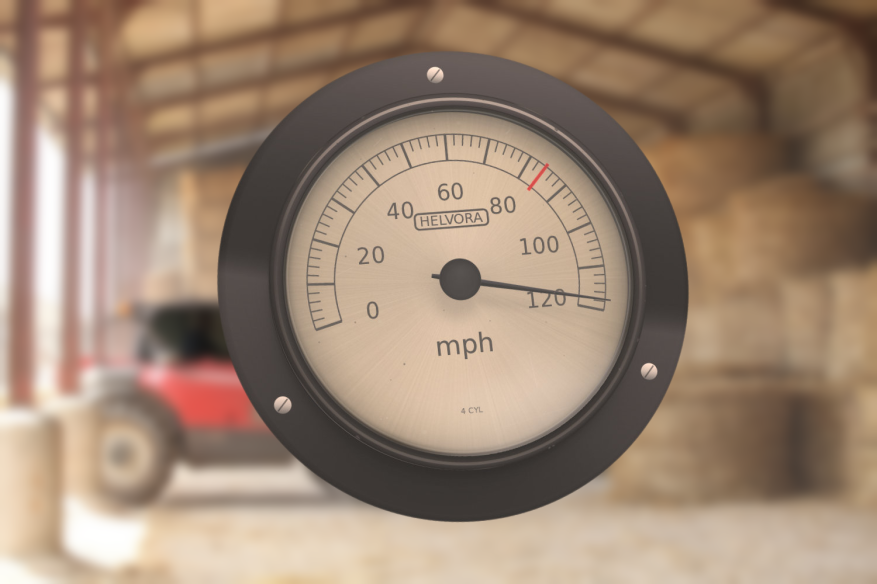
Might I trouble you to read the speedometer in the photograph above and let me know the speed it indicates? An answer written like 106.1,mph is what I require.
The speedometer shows 118,mph
